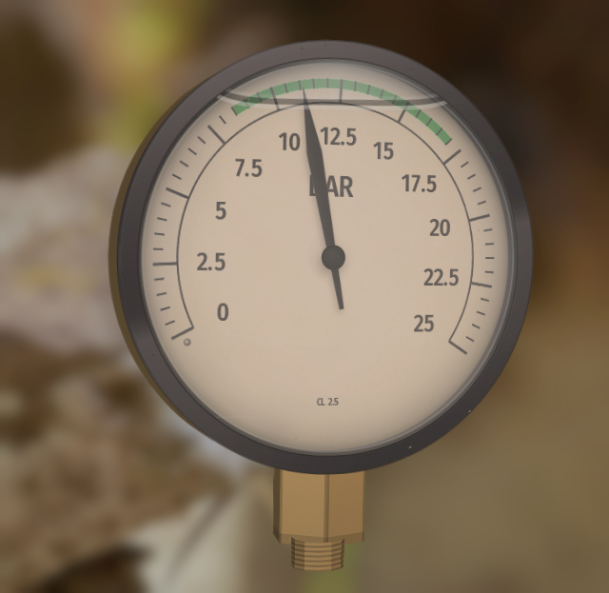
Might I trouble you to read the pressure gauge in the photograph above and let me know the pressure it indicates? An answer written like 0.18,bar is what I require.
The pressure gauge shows 11,bar
